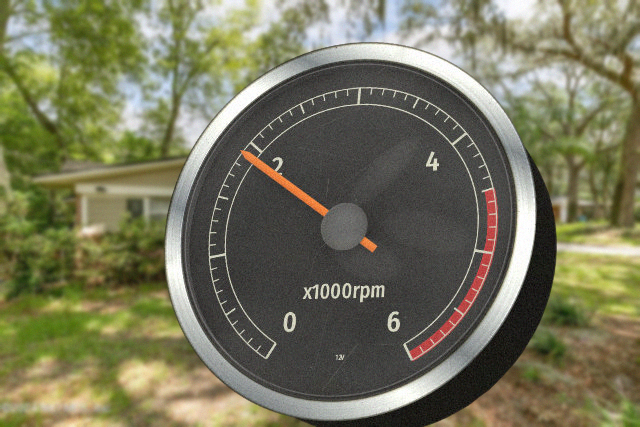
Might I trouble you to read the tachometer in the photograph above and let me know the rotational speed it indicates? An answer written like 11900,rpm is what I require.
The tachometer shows 1900,rpm
